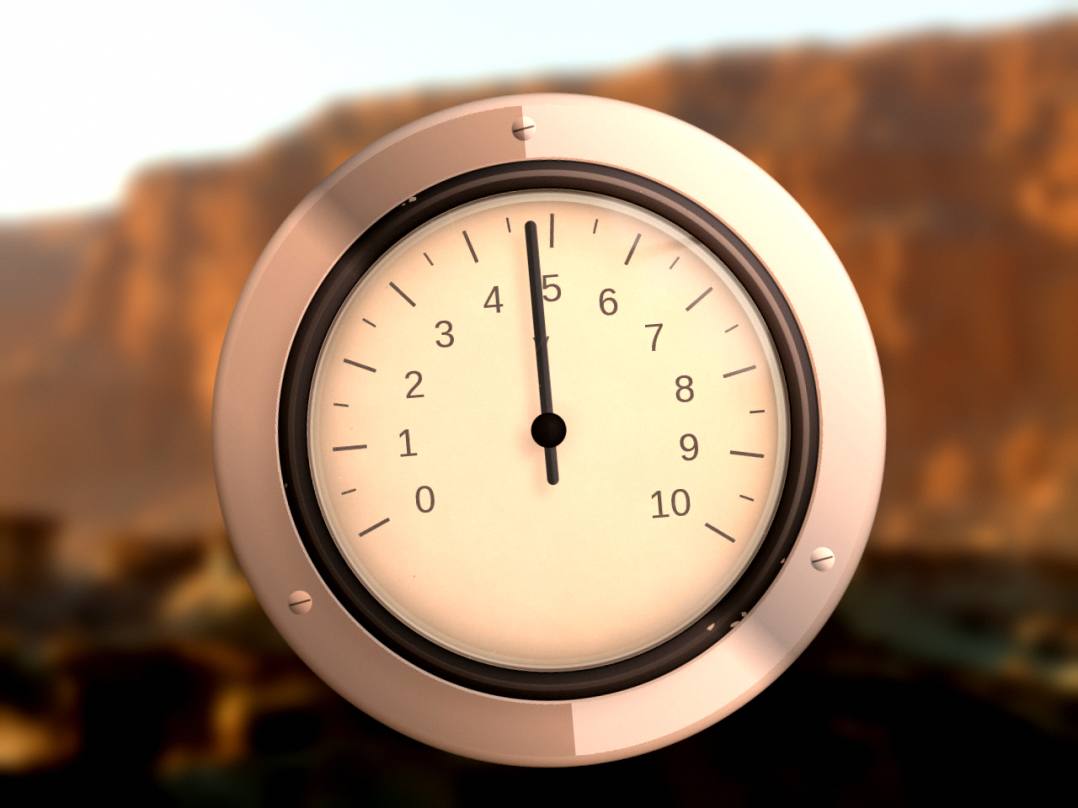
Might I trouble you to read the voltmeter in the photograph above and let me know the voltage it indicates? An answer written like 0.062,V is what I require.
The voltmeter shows 4.75,V
